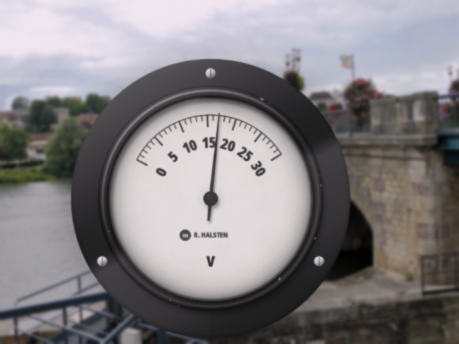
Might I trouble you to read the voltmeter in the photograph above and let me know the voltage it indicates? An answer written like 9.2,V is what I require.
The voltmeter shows 17,V
